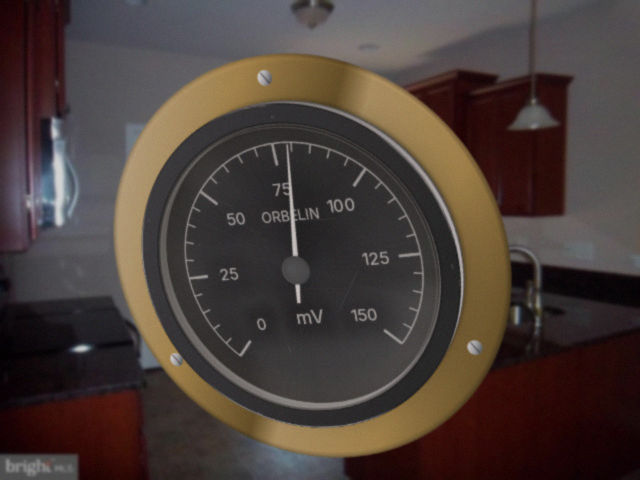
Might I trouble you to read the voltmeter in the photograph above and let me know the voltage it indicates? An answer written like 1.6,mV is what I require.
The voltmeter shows 80,mV
